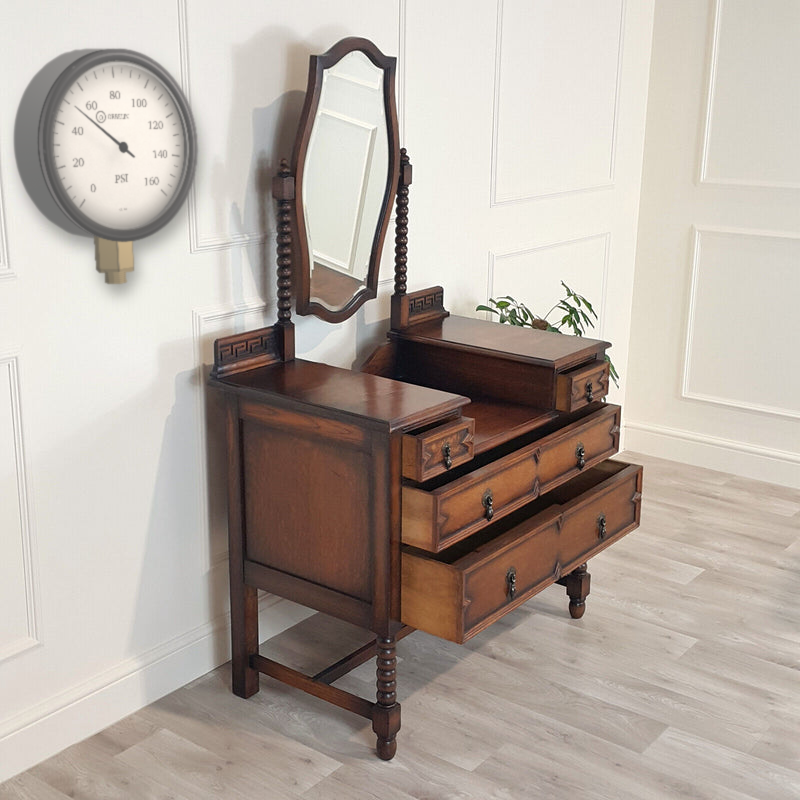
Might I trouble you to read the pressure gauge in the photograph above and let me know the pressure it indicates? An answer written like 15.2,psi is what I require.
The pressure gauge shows 50,psi
